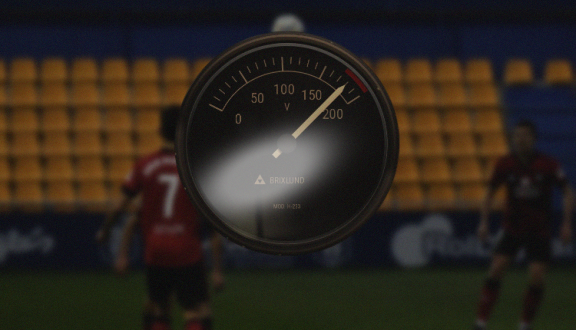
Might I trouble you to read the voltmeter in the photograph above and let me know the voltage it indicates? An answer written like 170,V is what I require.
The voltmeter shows 180,V
